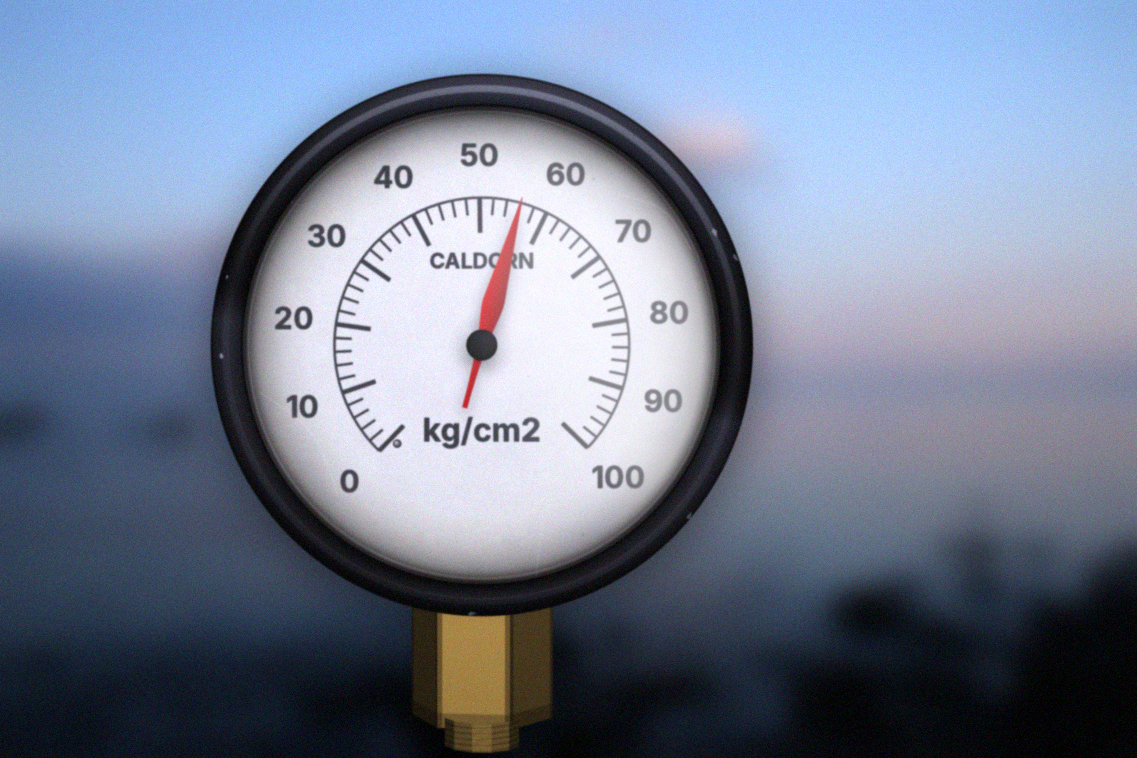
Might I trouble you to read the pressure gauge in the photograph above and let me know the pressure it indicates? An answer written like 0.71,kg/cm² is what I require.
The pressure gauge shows 56,kg/cm²
